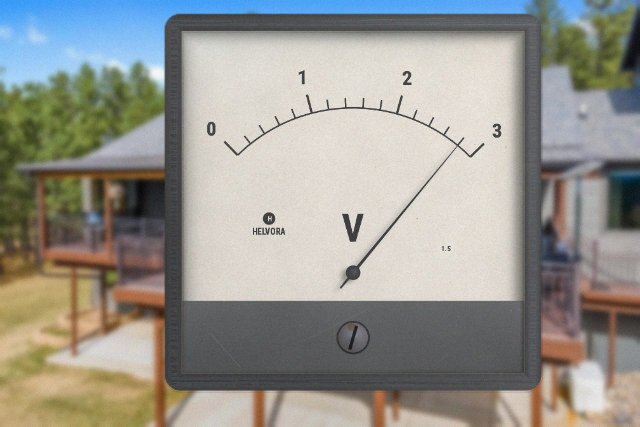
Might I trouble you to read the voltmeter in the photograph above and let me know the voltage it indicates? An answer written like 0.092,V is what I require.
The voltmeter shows 2.8,V
